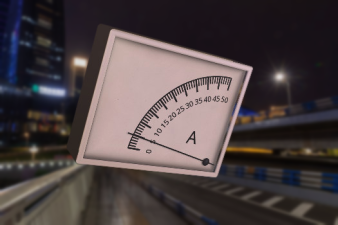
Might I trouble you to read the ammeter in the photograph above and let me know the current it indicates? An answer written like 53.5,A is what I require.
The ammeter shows 5,A
